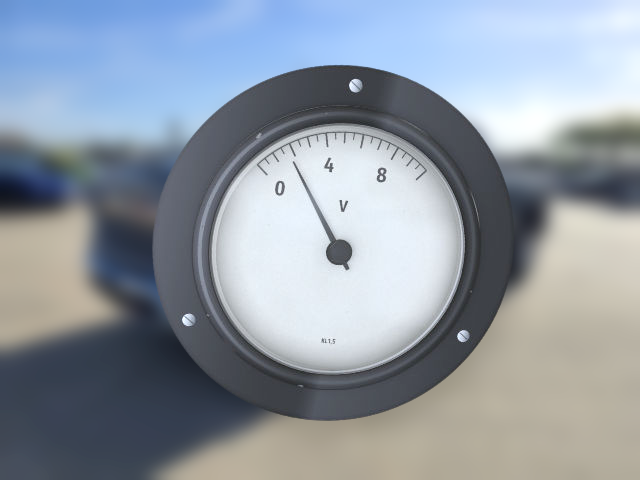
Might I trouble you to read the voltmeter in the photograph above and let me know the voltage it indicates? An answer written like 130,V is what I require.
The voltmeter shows 1.75,V
